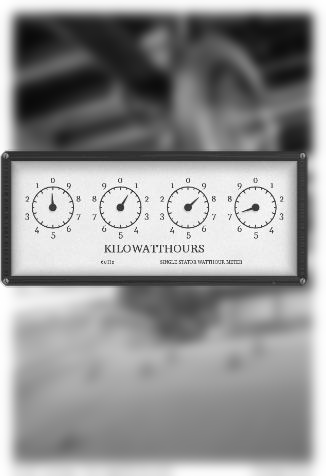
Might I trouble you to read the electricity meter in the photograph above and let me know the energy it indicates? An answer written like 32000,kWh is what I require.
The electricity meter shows 87,kWh
